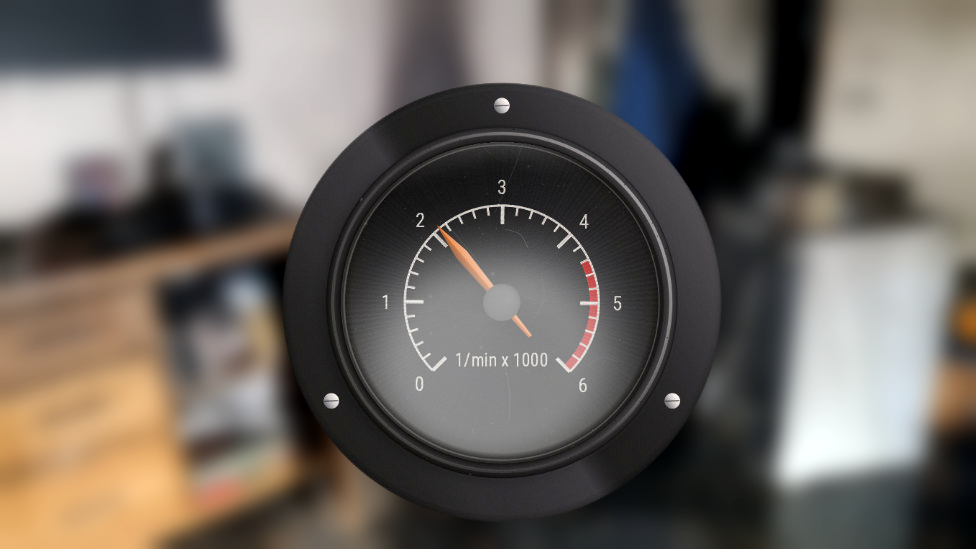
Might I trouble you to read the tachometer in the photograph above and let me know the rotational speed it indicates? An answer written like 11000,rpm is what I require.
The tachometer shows 2100,rpm
